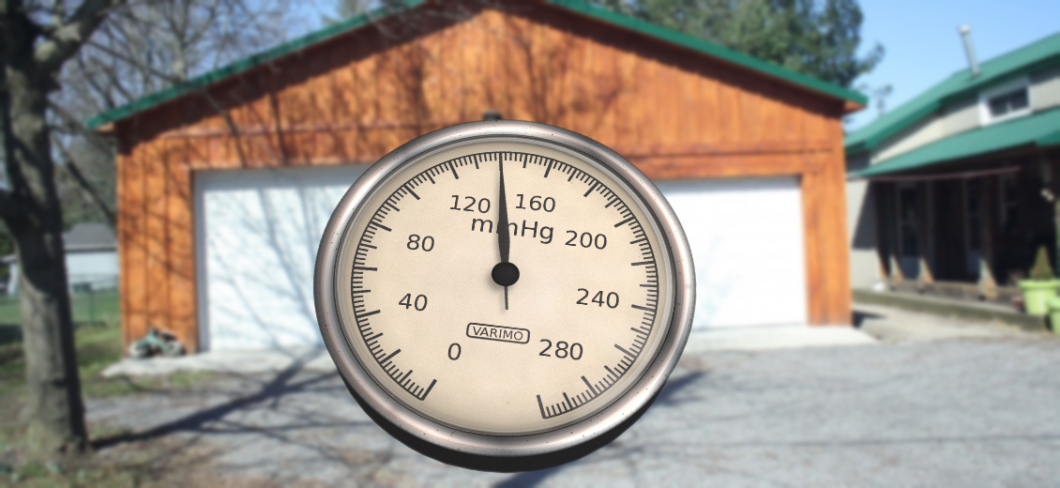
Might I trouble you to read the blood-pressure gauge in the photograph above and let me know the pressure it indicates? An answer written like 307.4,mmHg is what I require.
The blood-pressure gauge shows 140,mmHg
